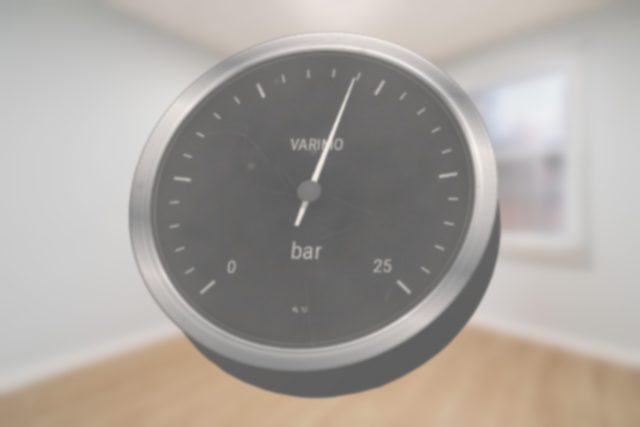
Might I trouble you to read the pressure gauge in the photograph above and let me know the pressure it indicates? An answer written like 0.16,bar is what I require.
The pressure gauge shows 14,bar
